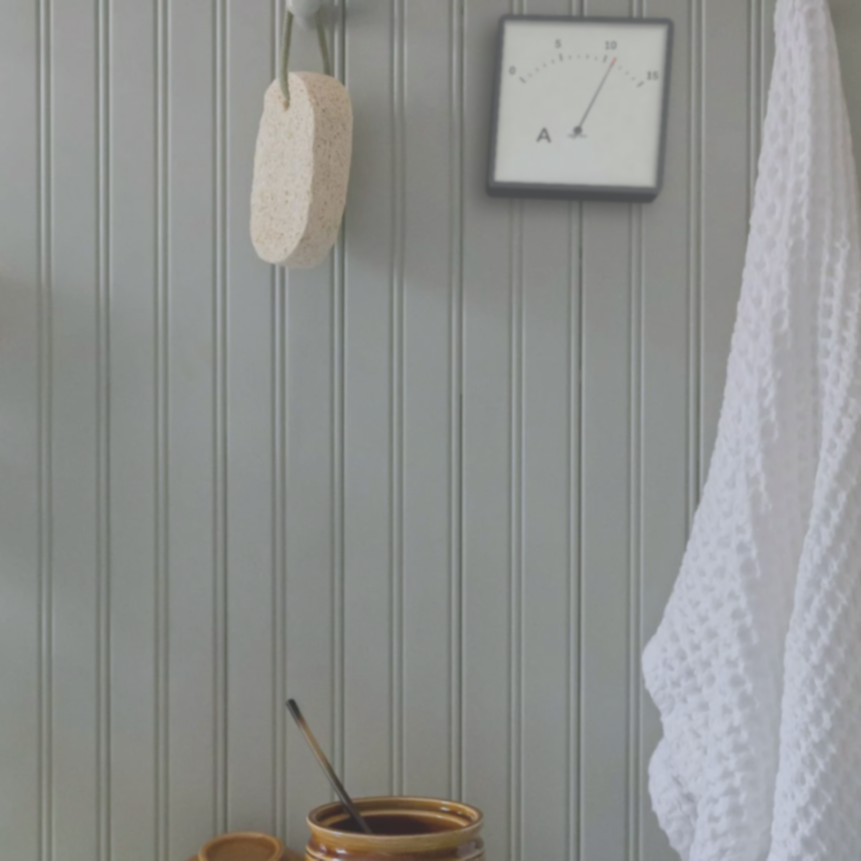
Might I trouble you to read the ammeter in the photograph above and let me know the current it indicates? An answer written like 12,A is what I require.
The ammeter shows 11,A
